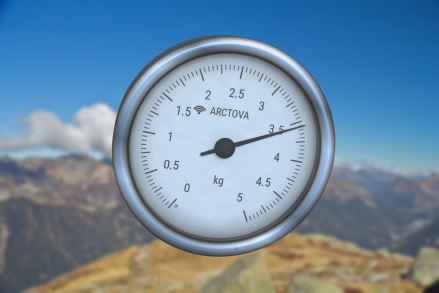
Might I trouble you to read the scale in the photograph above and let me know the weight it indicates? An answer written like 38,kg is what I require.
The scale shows 3.55,kg
